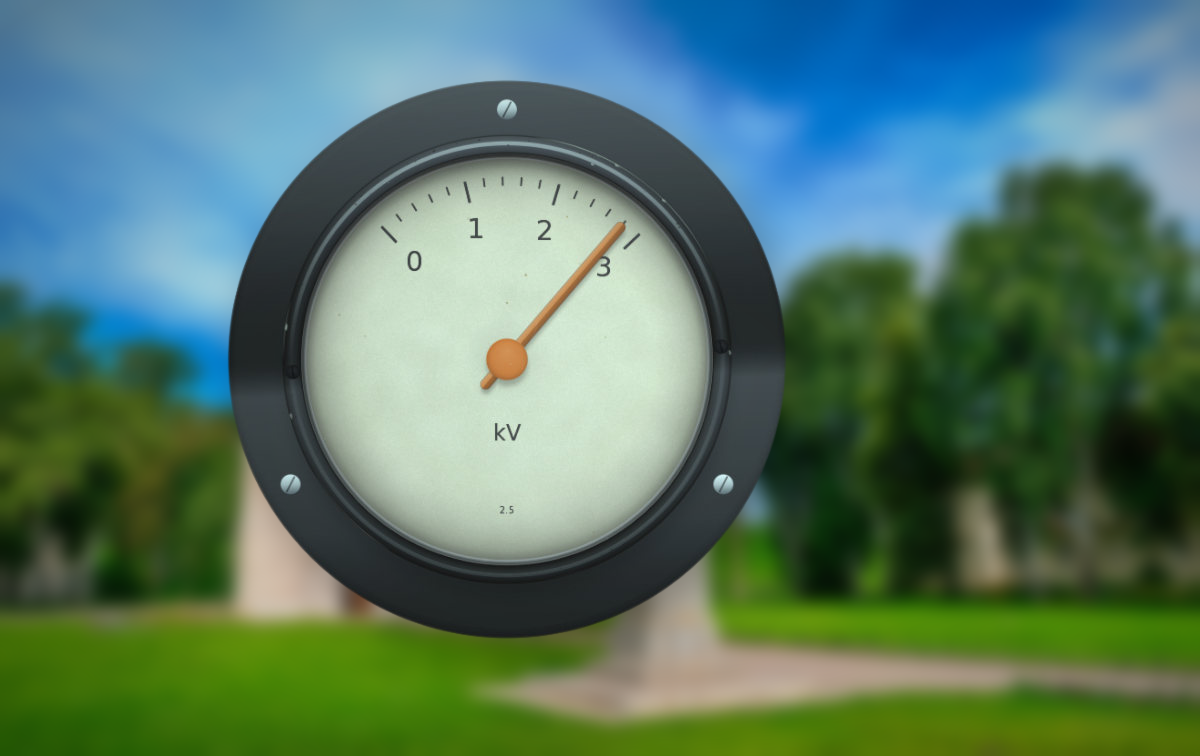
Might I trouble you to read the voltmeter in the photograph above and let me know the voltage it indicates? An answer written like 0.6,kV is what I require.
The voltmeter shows 2.8,kV
